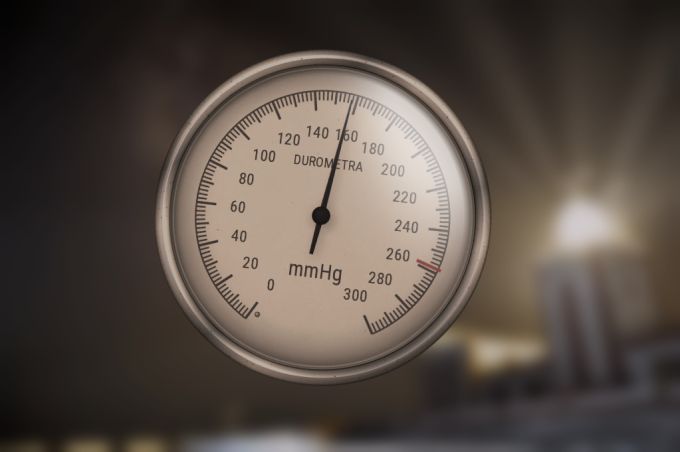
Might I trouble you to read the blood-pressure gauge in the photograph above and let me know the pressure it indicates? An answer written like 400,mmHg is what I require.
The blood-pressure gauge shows 158,mmHg
